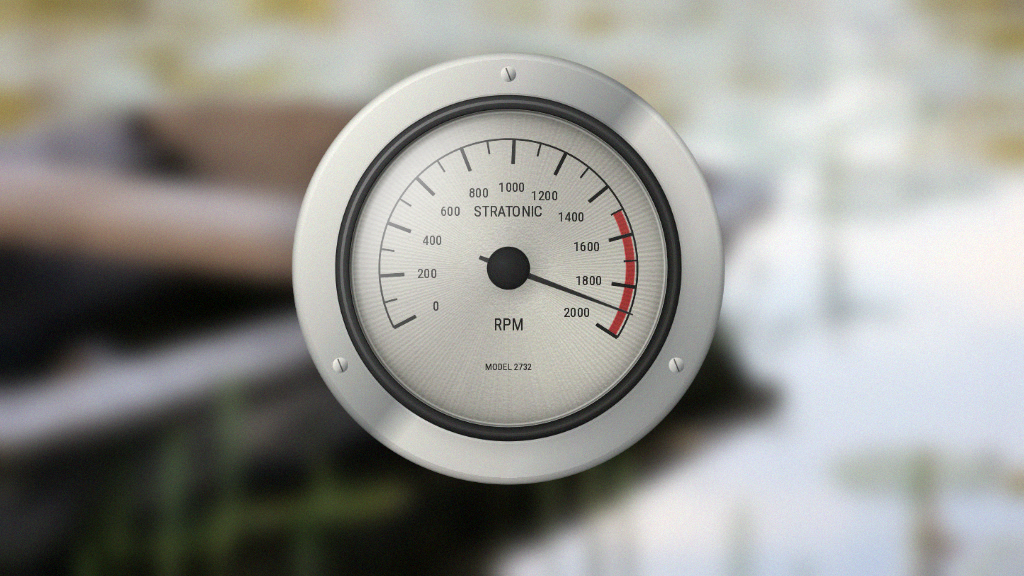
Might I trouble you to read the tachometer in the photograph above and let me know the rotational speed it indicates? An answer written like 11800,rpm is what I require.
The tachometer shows 1900,rpm
